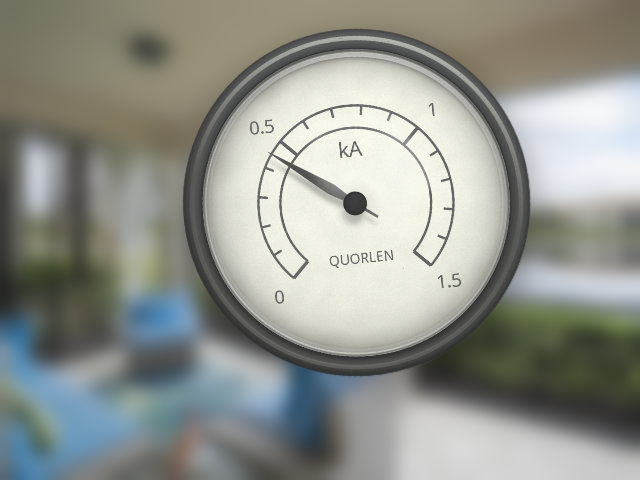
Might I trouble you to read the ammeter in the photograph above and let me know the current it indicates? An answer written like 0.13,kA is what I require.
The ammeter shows 0.45,kA
